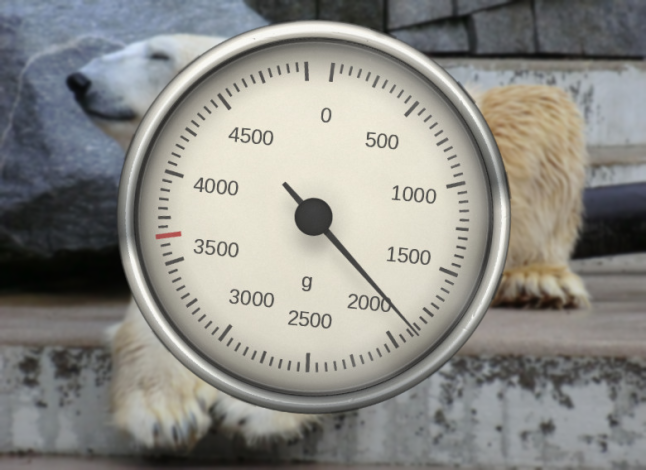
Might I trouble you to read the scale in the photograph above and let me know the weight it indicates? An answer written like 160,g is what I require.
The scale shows 1875,g
